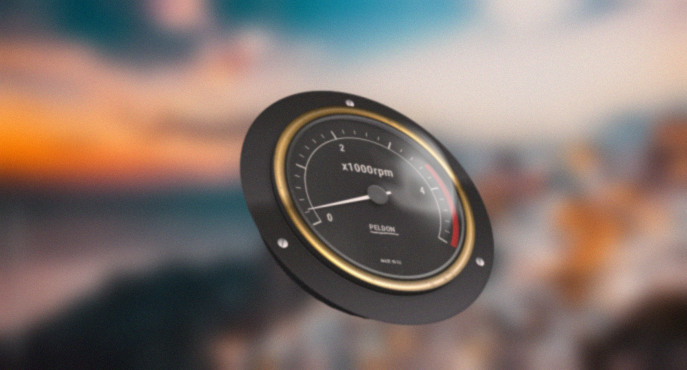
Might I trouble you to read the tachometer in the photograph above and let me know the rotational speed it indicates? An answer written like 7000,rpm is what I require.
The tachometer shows 200,rpm
